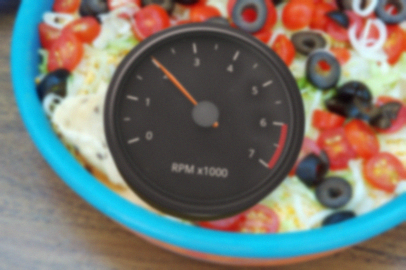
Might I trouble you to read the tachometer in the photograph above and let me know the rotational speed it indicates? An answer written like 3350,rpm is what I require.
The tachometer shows 2000,rpm
